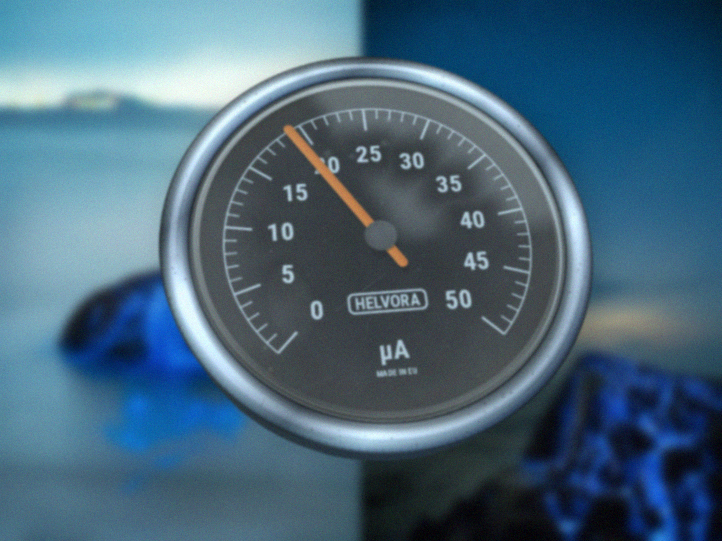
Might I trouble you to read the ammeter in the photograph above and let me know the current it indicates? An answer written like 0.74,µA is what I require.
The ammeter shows 19,µA
